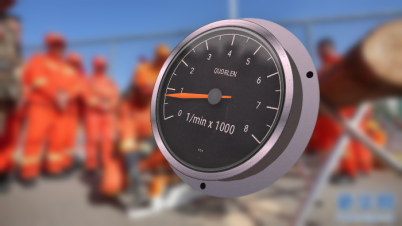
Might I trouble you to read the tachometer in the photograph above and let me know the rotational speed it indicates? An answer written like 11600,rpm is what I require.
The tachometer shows 750,rpm
